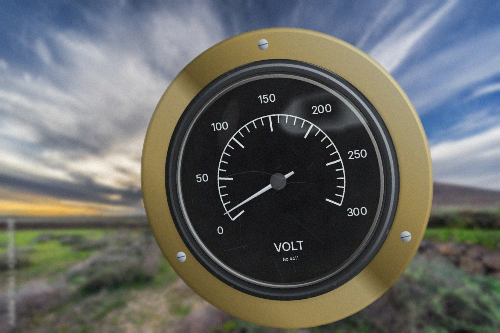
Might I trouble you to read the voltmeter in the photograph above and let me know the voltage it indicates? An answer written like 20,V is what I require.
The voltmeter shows 10,V
